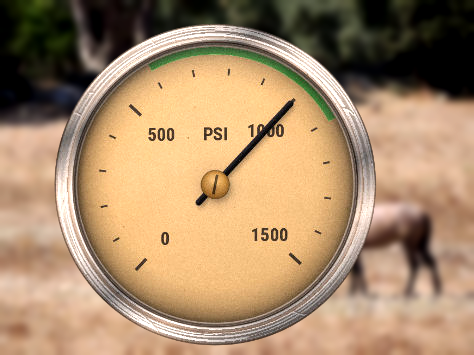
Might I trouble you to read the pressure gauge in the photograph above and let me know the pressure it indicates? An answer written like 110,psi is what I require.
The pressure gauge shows 1000,psi
